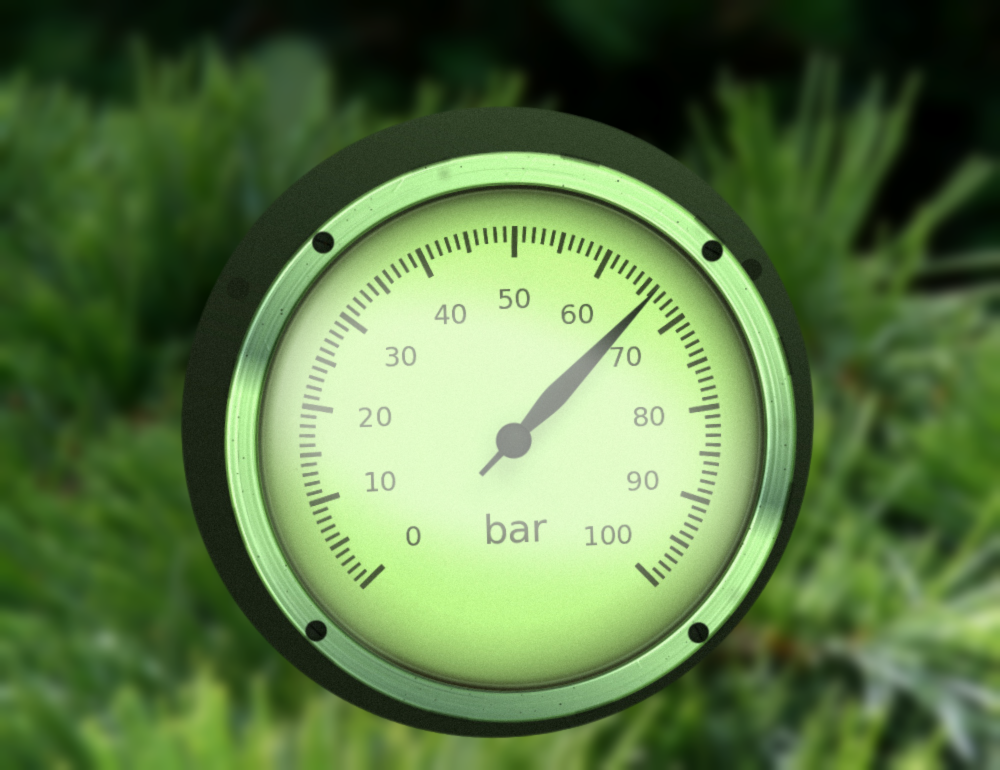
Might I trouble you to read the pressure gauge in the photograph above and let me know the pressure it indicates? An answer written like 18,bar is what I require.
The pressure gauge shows 66,bar
